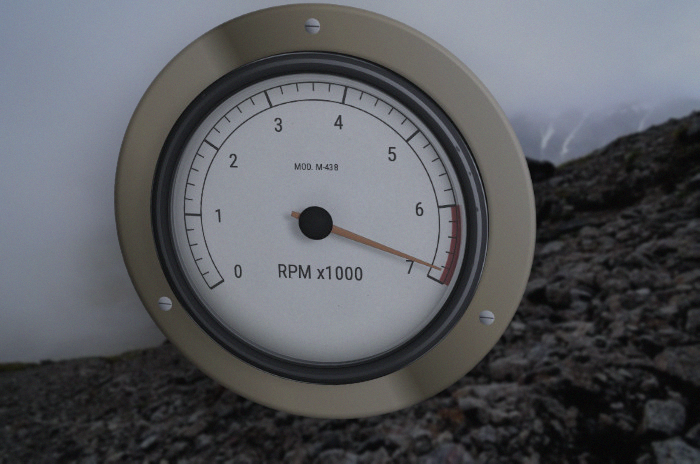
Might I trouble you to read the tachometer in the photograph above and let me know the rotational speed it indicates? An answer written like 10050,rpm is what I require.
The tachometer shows 6800,rpm
